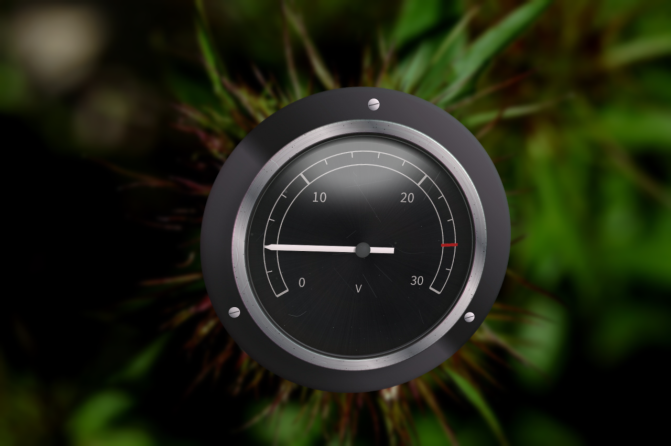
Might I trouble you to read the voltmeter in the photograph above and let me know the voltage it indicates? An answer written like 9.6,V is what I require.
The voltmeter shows 4,V
